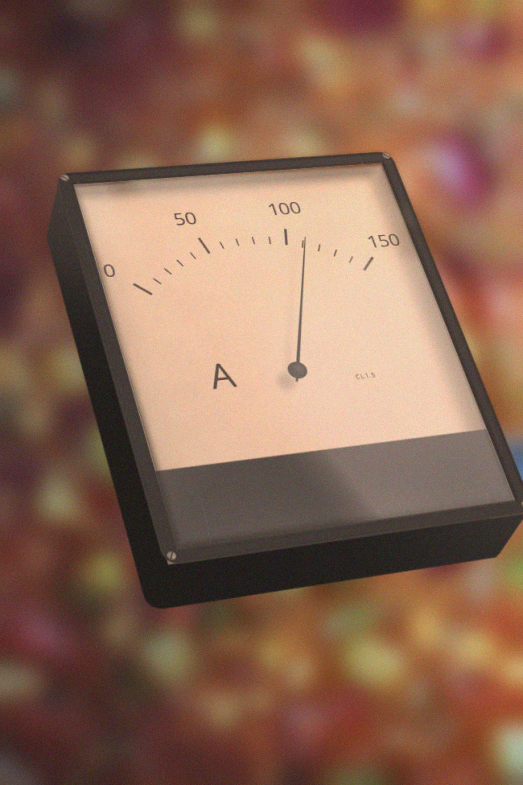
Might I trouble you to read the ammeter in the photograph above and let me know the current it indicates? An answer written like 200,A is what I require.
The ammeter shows 110,A
